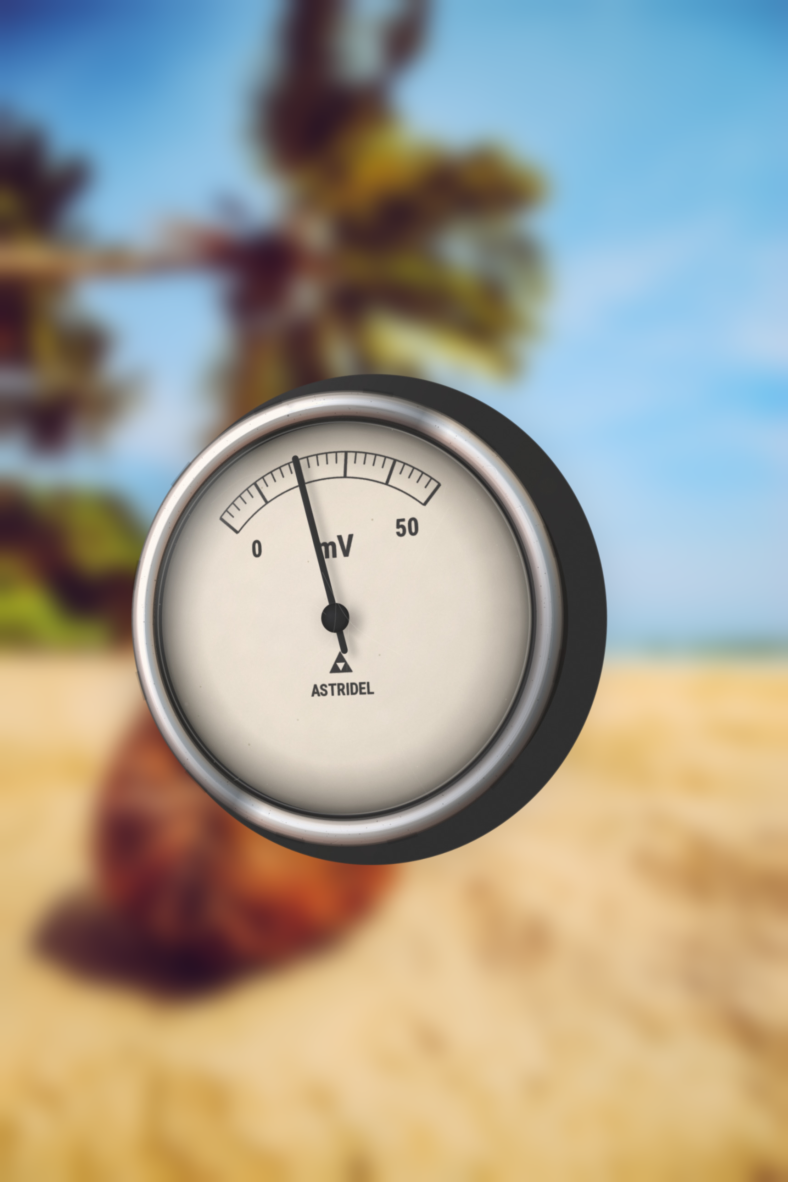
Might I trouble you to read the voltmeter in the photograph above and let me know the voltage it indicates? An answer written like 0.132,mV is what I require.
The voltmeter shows 20,mV
